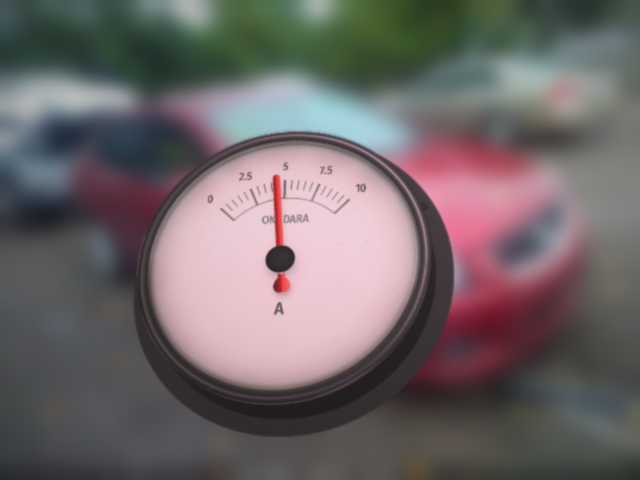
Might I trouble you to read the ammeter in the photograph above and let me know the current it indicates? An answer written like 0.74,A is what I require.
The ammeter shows 4.5,A
